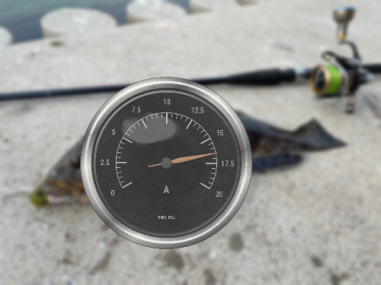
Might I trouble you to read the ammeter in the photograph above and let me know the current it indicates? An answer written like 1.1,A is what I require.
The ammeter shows 16.5,A
